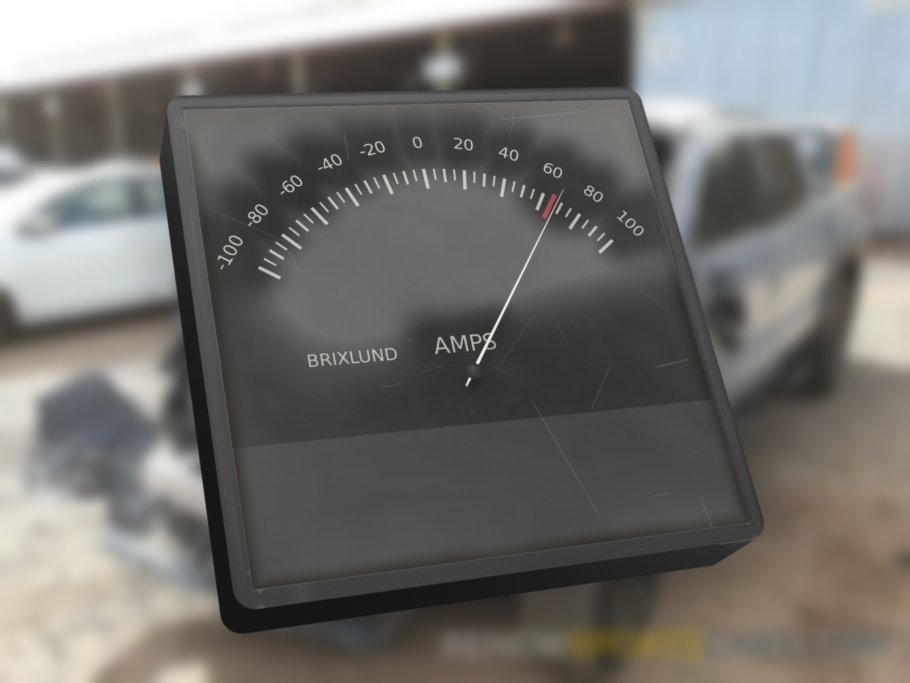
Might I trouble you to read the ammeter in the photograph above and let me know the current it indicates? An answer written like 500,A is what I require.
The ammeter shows 67.5,A
